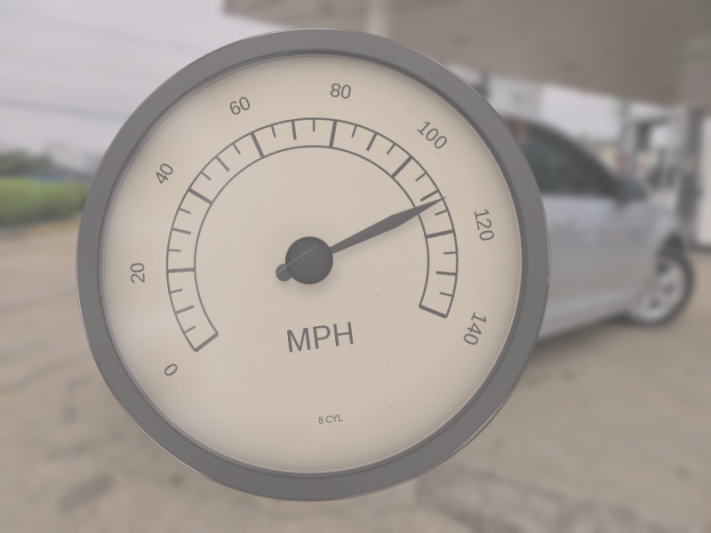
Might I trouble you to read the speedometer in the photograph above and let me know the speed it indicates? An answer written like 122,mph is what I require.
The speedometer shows 112.5,mph
